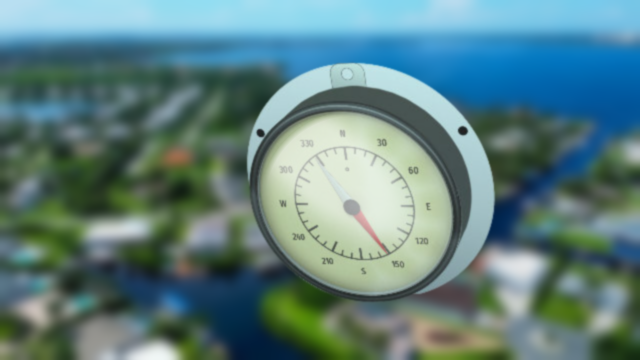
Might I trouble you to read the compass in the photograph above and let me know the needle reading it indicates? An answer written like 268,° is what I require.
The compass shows 150,°
